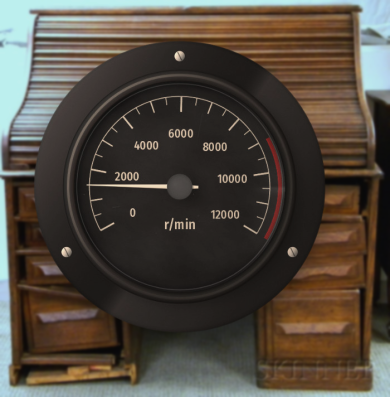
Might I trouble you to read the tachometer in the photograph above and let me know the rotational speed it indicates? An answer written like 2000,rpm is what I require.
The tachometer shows 1500,rpm
